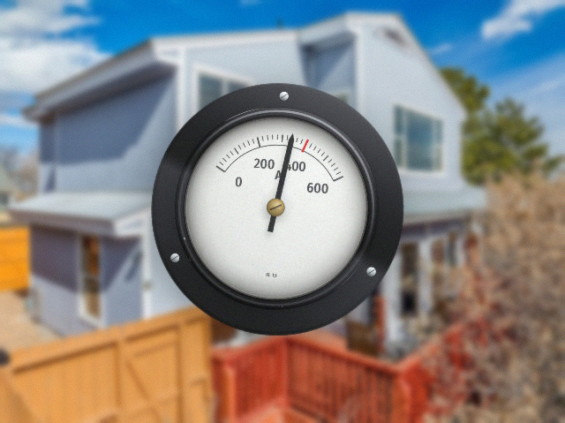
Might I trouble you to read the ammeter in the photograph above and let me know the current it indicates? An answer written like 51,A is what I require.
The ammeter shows 340,A
